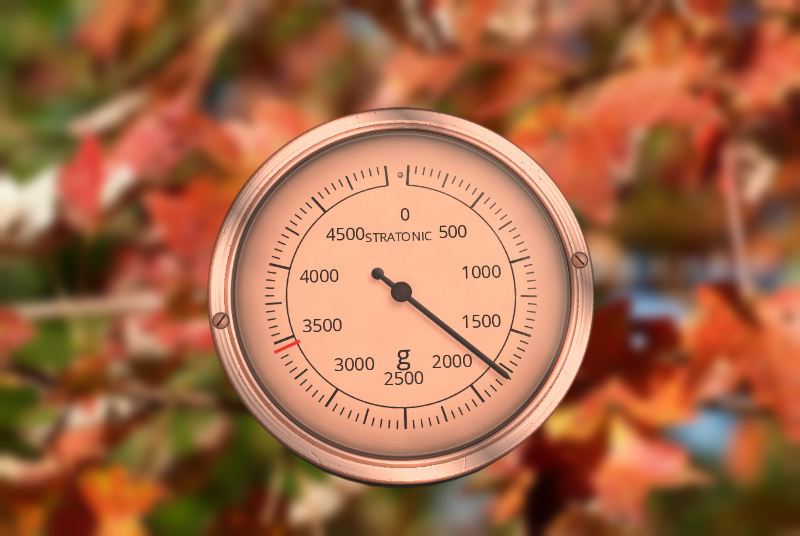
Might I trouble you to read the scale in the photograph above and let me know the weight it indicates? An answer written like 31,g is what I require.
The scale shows 1800,g
